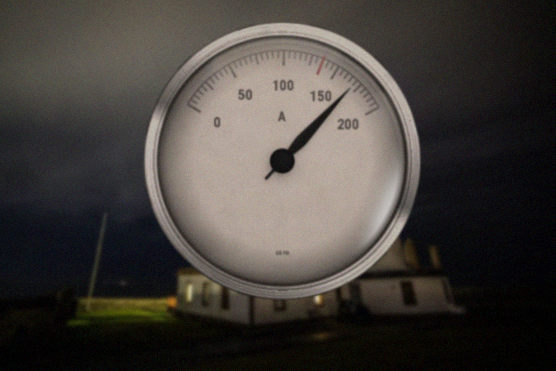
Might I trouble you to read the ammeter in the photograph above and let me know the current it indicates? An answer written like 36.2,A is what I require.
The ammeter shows 170,A
